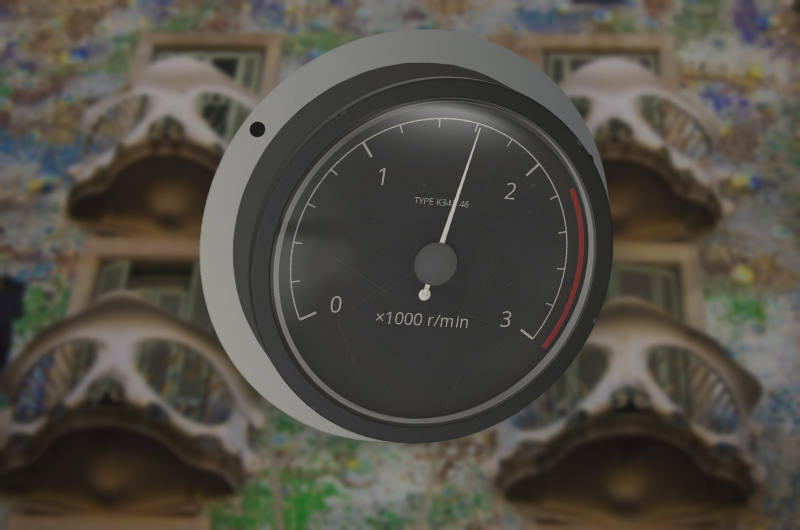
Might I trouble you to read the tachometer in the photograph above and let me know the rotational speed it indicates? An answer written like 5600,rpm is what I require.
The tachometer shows 1600,rpm
